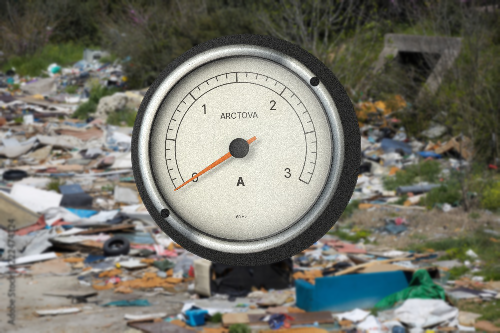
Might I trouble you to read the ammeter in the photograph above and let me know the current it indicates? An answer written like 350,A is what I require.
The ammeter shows 0,A
